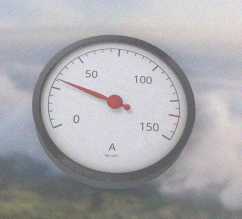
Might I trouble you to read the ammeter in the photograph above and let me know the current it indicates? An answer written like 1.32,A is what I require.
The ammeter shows 30,A
